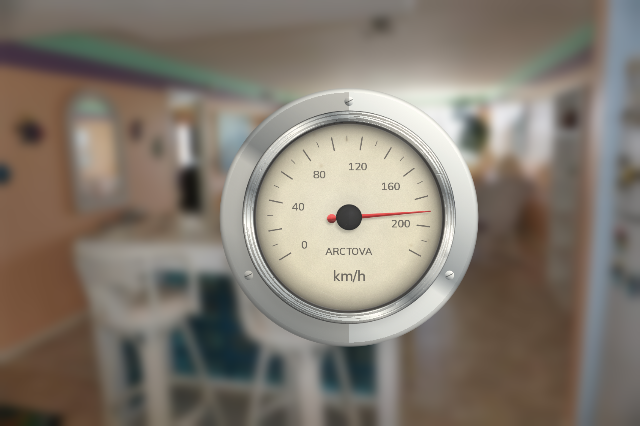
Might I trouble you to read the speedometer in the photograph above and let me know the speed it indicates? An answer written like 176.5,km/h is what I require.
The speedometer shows 190,km/h
